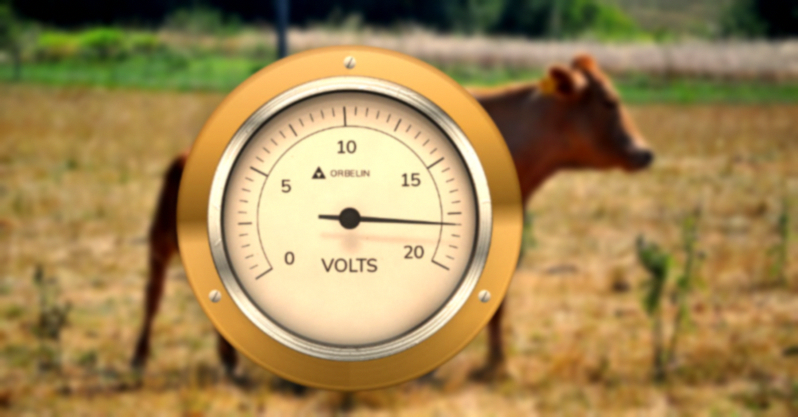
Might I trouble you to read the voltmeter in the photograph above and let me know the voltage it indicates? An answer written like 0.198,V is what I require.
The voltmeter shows 18,V
